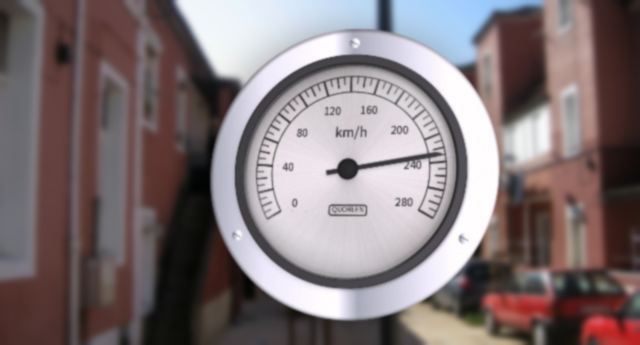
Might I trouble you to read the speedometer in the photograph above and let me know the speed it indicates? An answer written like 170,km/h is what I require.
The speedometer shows 235,km/h
